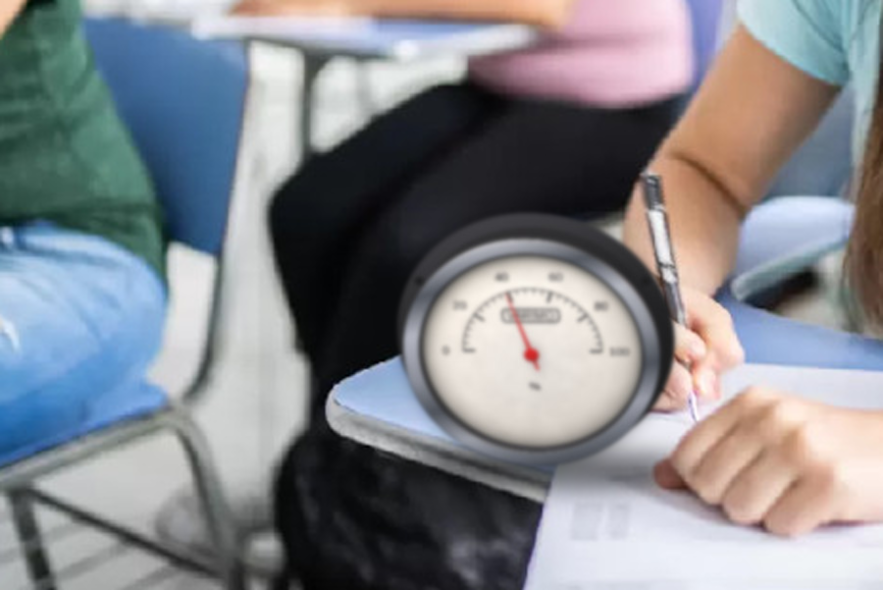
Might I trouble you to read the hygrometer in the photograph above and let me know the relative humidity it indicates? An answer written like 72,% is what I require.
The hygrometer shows 40,%
